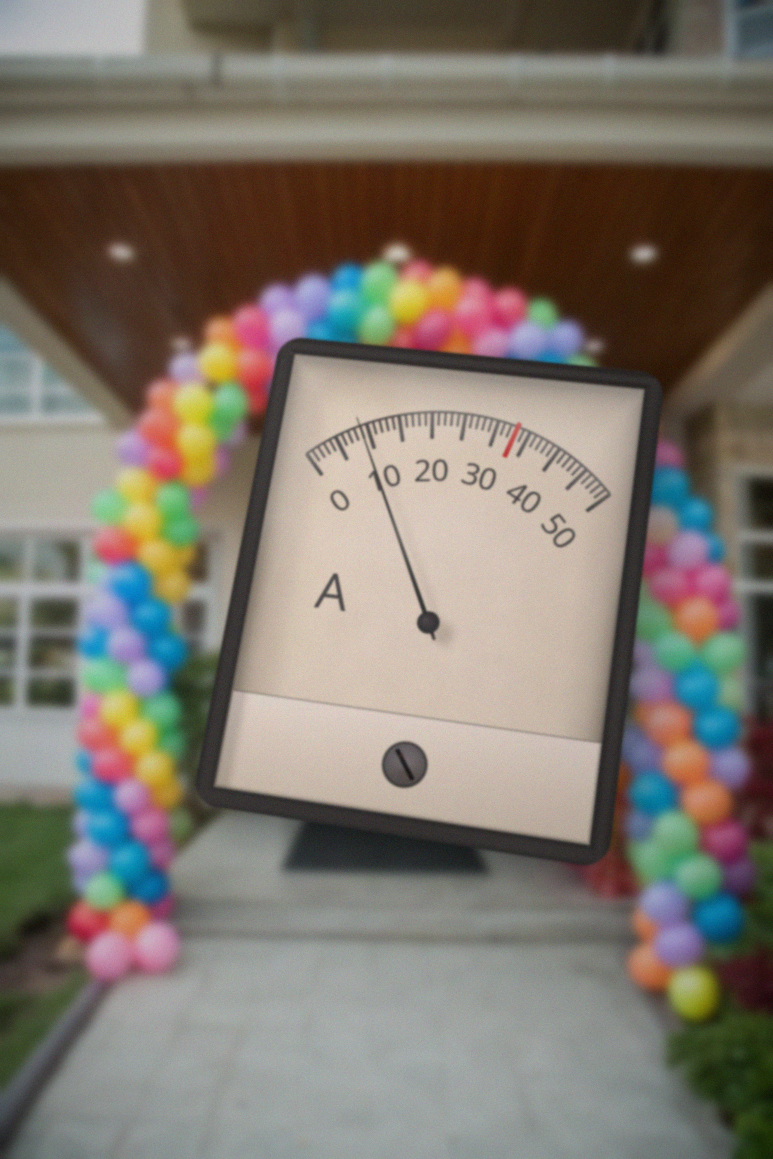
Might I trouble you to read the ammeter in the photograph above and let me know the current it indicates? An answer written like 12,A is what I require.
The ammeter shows 9,A
